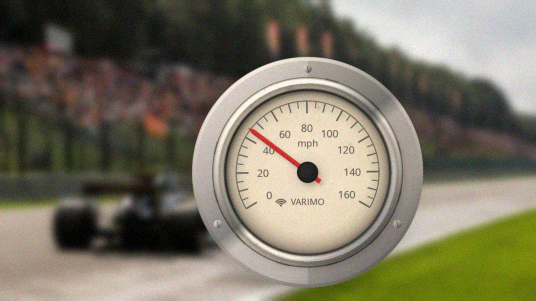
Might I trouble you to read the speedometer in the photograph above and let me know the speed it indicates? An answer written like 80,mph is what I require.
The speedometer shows 45,mph
